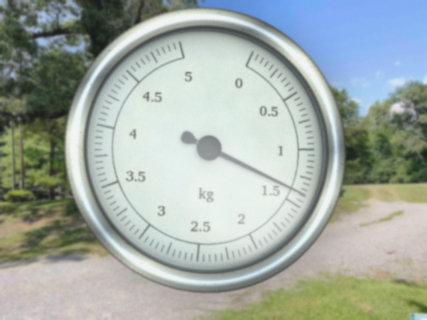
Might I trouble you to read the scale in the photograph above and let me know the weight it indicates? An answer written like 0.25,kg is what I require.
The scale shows 1.4,kg
